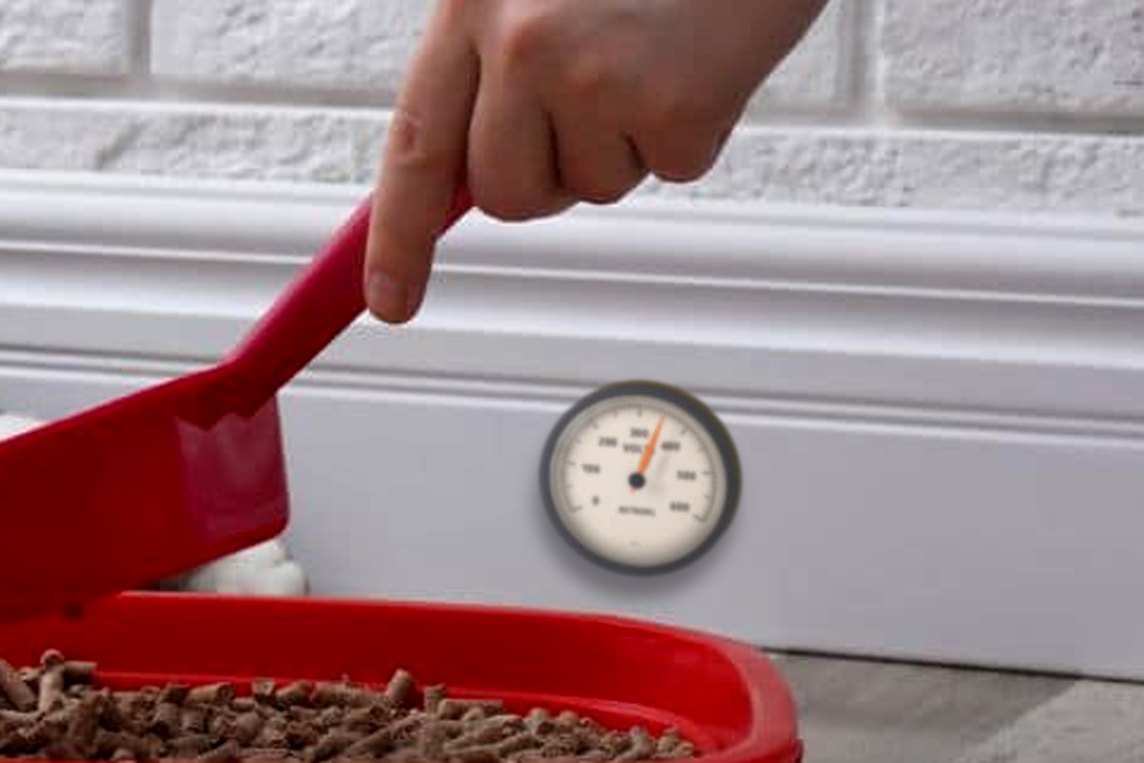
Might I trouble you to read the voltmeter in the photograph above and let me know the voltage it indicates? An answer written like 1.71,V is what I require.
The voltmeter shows 350,V
